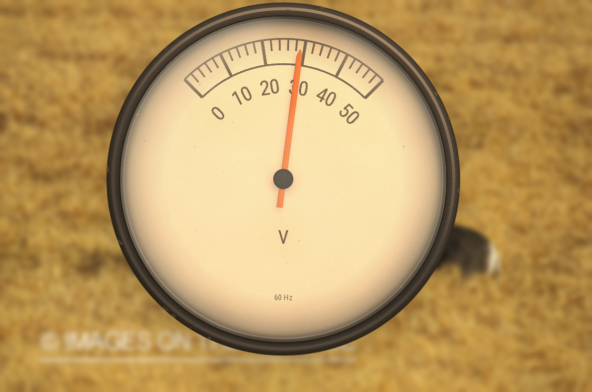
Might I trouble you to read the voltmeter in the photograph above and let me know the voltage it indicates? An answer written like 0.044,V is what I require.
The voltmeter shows 29,V
